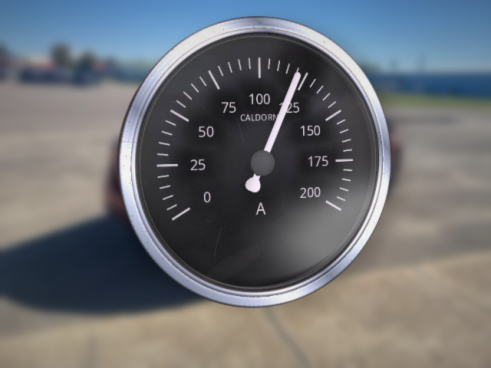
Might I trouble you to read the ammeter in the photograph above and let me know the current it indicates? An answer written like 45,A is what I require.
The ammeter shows 120,A
